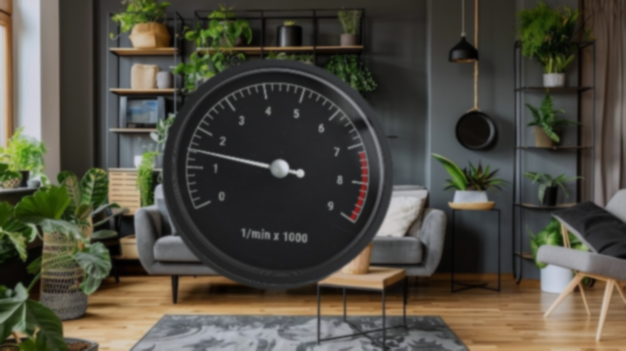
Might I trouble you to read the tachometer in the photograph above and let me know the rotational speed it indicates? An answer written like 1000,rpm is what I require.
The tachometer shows 1400,rpm
